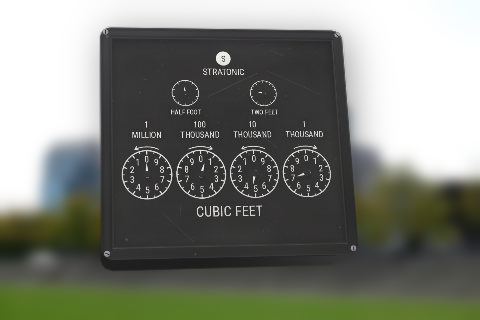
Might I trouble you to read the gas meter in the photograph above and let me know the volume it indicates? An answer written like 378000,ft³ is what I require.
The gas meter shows 4700,ft³
